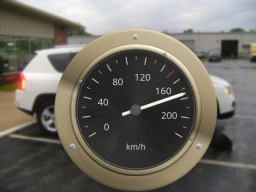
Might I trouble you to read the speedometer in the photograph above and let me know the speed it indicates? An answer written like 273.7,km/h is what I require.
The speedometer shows 175,km/h
